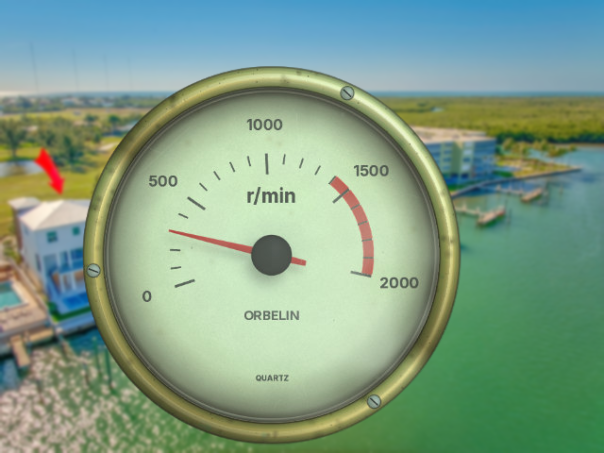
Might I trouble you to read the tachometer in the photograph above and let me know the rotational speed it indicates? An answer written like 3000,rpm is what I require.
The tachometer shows 300,rpm
